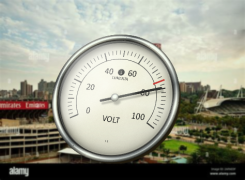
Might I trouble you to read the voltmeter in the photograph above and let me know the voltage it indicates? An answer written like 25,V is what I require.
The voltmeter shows 80,V
